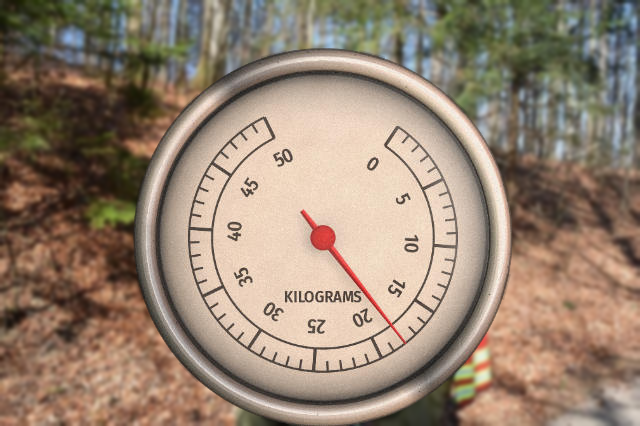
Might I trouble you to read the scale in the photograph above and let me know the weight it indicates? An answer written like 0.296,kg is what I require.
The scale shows 18,kg
